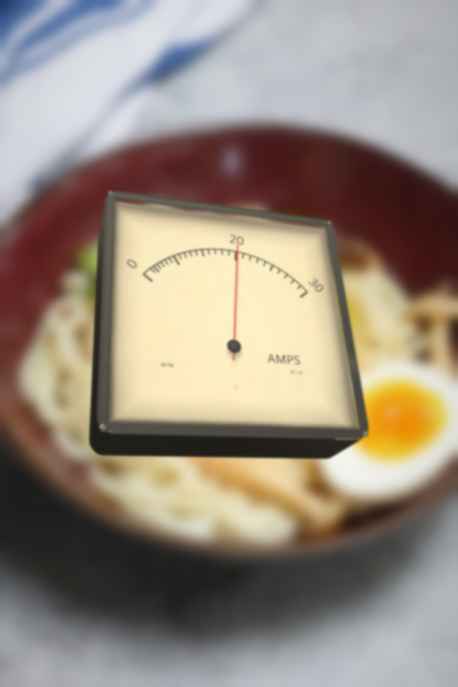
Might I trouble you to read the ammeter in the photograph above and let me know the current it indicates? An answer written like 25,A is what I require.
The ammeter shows 20,A
